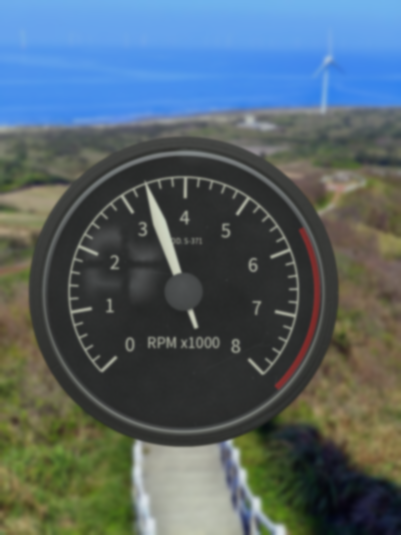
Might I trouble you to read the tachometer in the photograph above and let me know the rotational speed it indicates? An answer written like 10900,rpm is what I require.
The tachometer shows 3400,rpm
